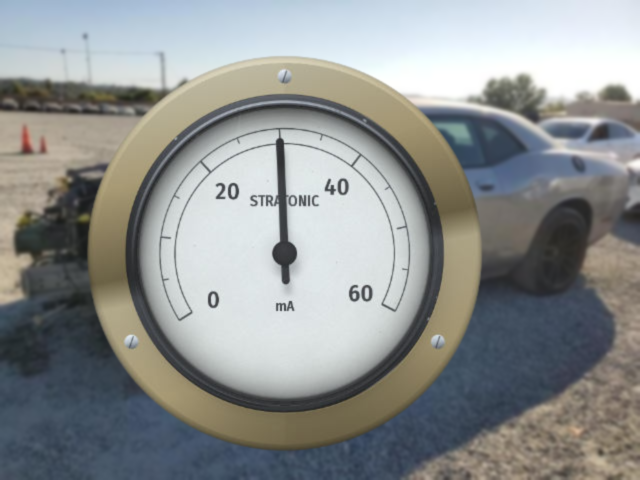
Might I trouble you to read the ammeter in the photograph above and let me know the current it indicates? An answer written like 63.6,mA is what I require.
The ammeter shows 30,mA
